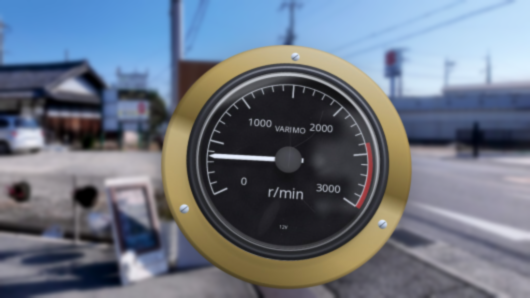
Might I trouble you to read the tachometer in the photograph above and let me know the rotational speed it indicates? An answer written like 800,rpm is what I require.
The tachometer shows 350,rpm
